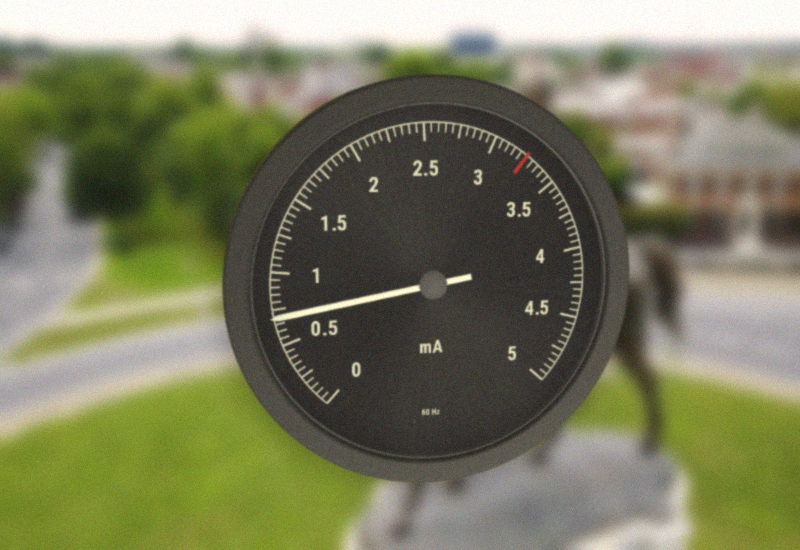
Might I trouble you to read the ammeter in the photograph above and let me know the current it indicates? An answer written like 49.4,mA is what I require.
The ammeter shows 0.7,mA
